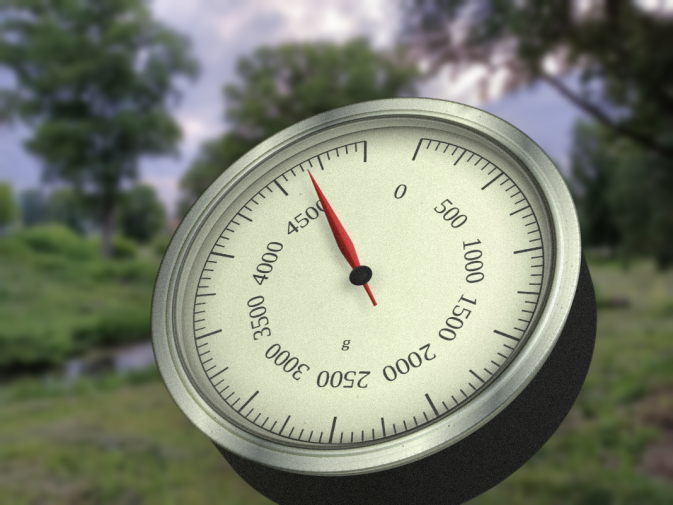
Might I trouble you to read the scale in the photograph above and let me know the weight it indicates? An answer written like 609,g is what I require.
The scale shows 4675,g
